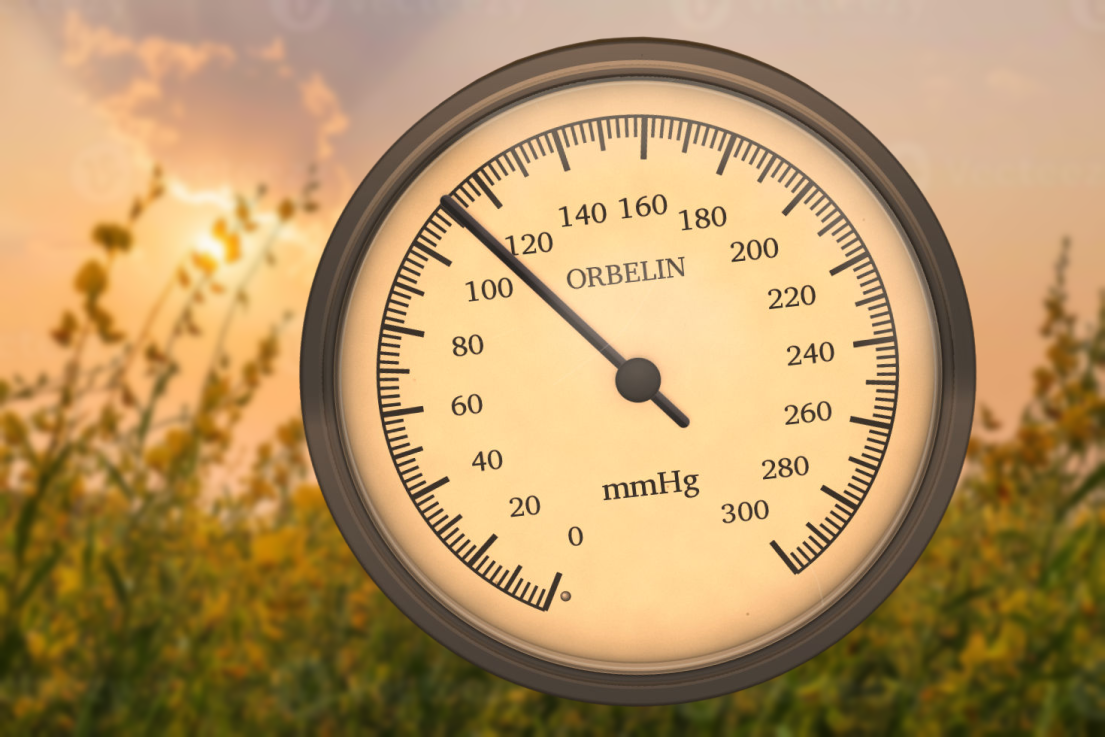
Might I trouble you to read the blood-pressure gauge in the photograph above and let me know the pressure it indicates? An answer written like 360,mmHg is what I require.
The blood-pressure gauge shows 112,mmHg
